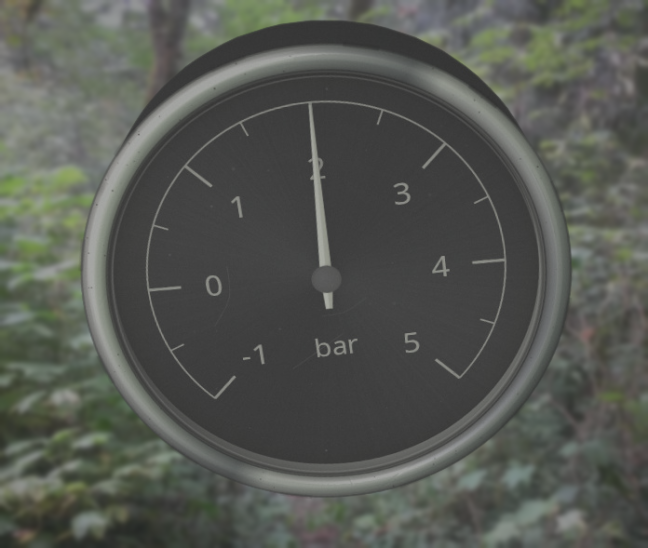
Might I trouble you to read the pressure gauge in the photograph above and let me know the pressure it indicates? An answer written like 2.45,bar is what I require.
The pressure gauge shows 2,bar
